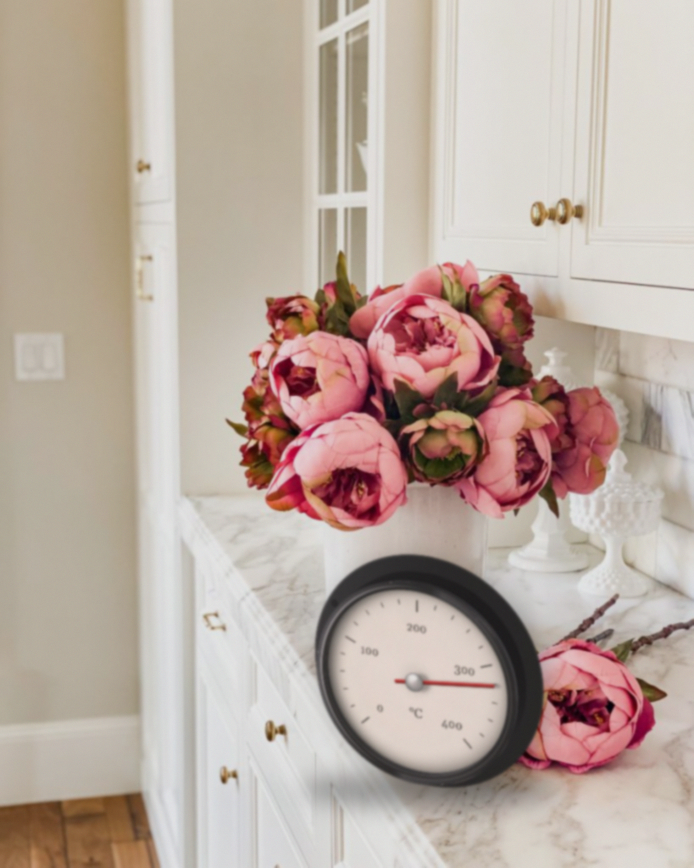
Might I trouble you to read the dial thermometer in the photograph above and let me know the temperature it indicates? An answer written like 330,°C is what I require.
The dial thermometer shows 320,°C
